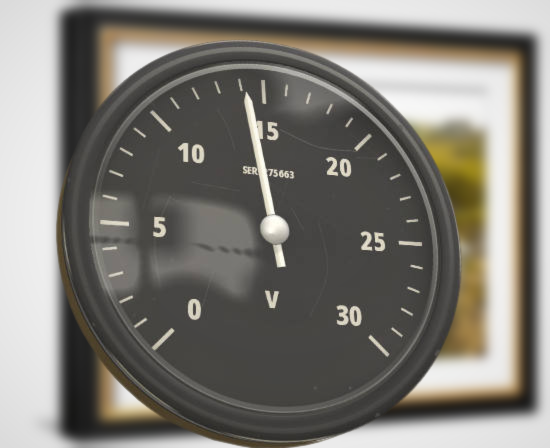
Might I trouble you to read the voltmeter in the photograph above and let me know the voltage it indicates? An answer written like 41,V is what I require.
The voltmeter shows 14,V
